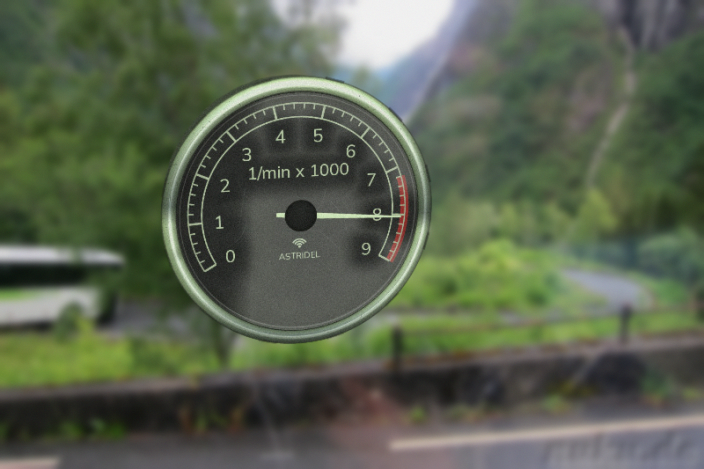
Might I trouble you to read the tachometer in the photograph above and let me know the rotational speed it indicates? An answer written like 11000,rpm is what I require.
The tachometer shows 8000,rpm
